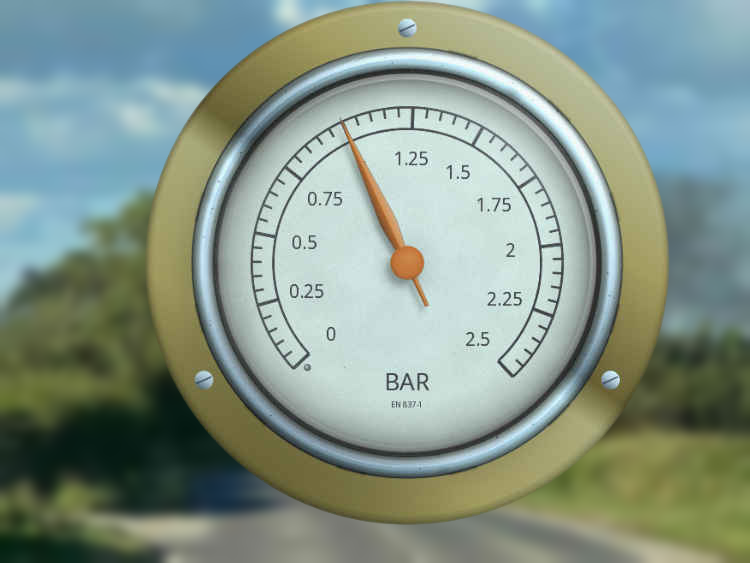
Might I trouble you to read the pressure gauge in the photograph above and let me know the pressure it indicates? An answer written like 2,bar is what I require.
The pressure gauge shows 1,bar
